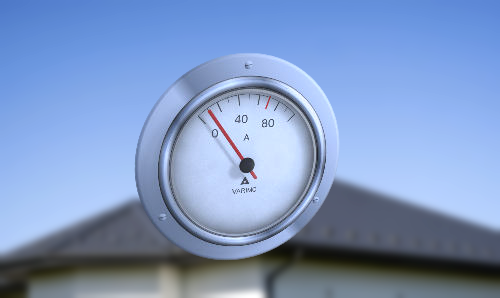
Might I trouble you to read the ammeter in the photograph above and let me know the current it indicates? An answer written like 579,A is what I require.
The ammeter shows 10,A
